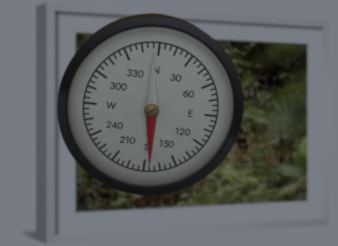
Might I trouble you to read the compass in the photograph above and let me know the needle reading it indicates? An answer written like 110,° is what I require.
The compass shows 175,°
